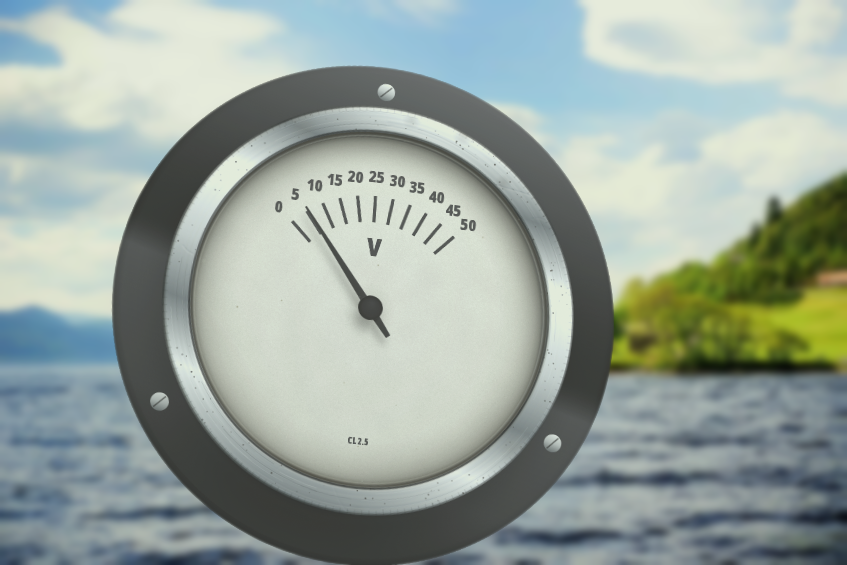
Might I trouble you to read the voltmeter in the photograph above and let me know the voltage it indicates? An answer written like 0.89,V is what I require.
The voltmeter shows 5,V
